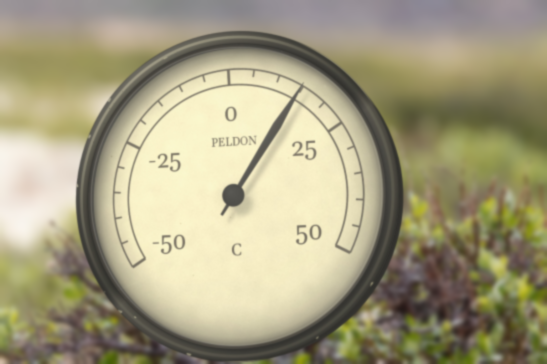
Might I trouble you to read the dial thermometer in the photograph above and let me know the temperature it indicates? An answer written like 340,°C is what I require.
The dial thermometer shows 15,°C
